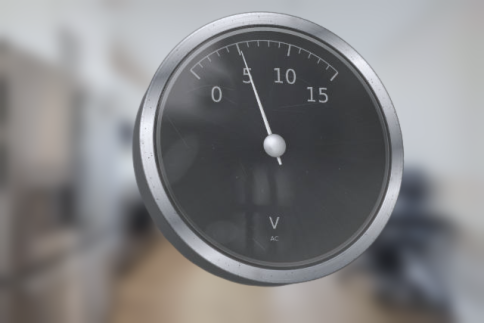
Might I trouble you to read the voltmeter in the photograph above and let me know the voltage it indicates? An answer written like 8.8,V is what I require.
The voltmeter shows 5,V
